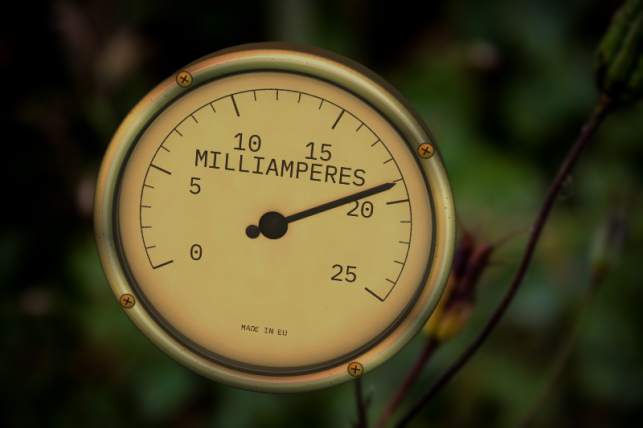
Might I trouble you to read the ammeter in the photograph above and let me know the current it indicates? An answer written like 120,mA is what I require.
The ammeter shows 19,mA
